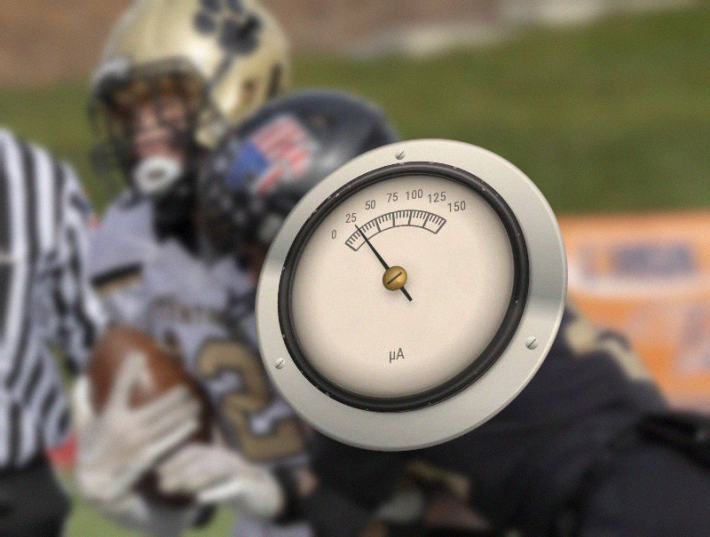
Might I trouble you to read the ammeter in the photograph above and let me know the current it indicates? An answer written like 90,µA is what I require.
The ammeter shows 25,µA
